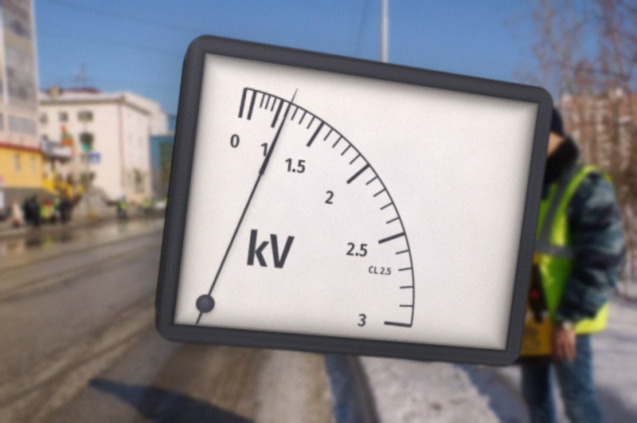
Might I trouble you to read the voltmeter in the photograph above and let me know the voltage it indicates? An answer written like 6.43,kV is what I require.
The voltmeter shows 1.1,kV
